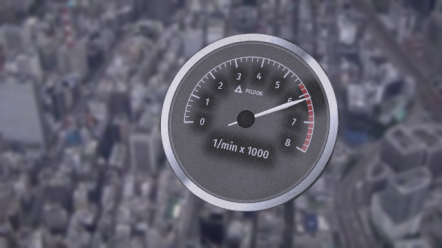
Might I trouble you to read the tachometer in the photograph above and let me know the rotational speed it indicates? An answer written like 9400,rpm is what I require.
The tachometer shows 6200,rpm
